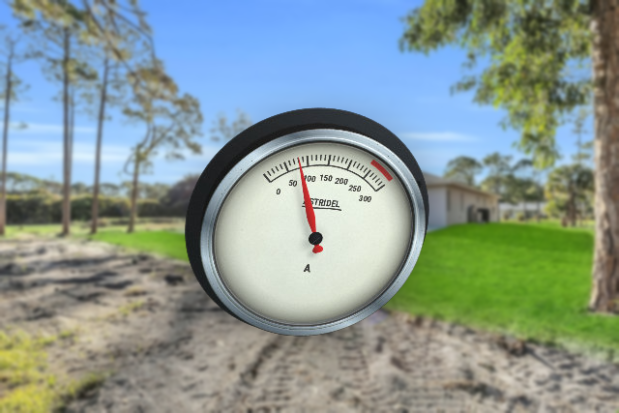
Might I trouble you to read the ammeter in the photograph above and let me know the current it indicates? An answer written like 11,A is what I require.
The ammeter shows 80,A
